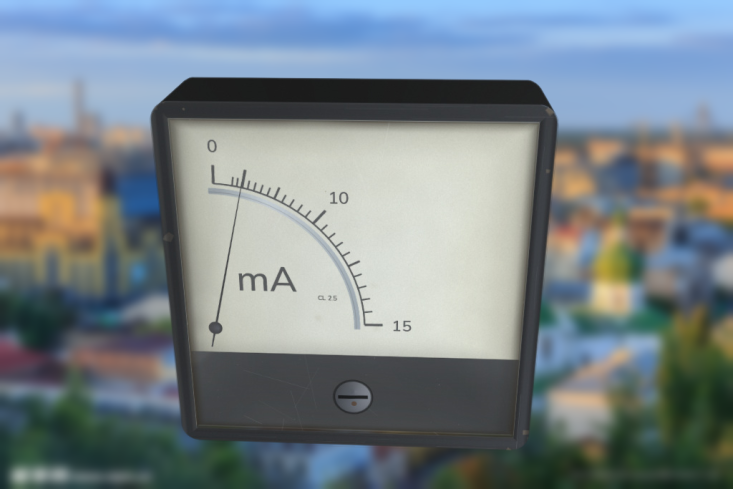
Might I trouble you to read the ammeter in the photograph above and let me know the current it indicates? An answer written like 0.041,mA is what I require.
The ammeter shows 5,mA
